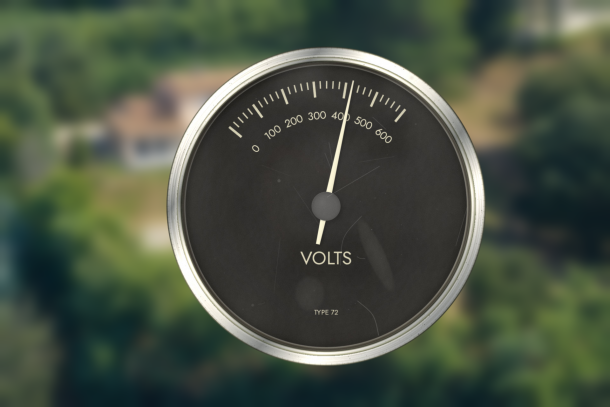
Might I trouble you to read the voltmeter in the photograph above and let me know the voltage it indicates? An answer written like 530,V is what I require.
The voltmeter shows 420,V
